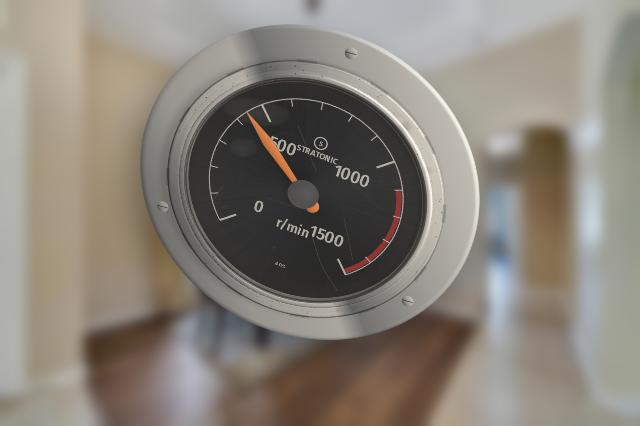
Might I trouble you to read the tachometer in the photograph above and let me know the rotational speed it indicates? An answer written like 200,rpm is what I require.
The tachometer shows 450,rpm
